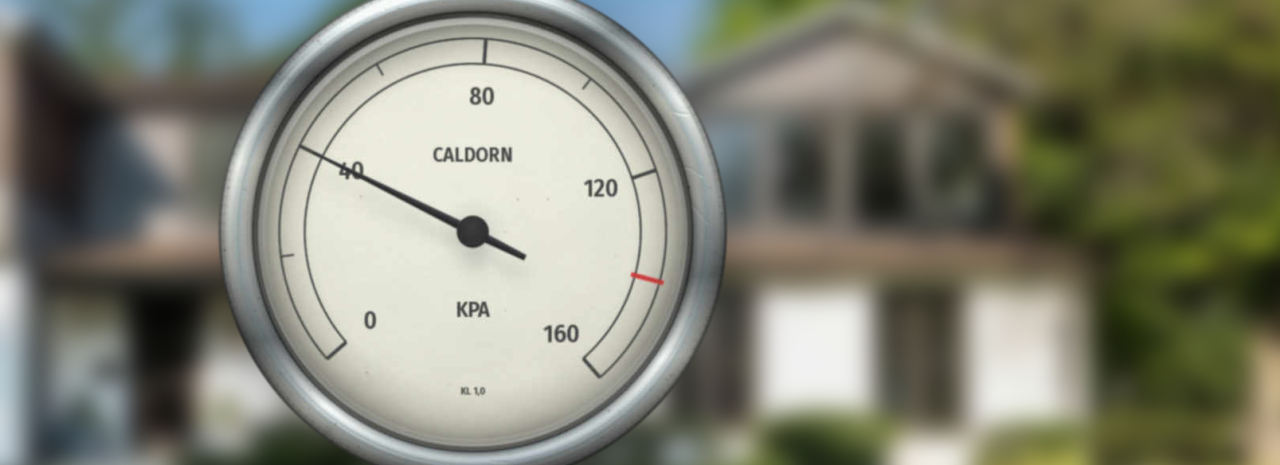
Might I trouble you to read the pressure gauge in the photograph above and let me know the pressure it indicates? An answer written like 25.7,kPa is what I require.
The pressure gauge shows 40,kPa
